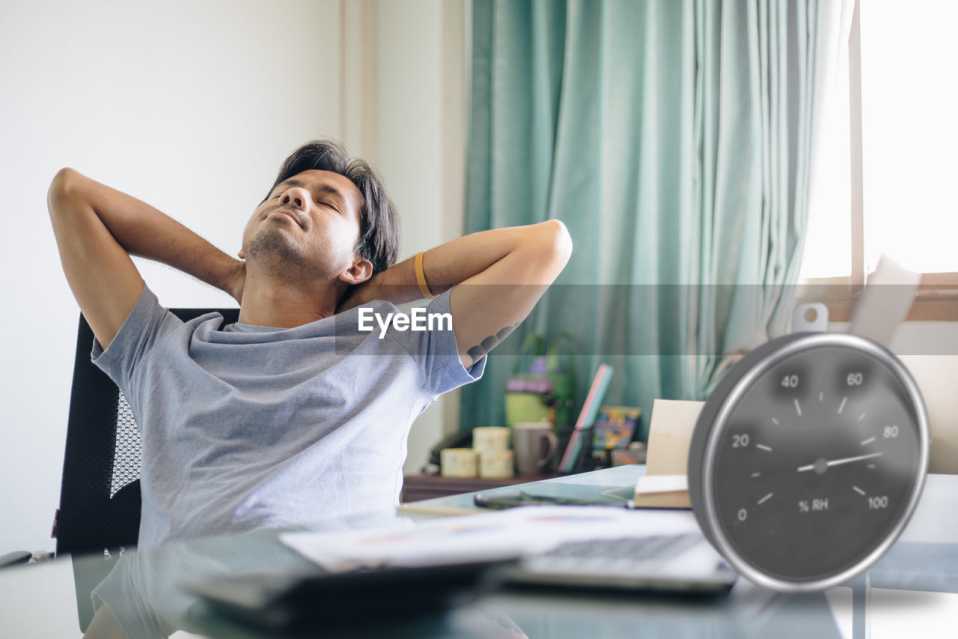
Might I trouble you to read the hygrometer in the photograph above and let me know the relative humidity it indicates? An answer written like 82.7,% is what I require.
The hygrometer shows 85,%
